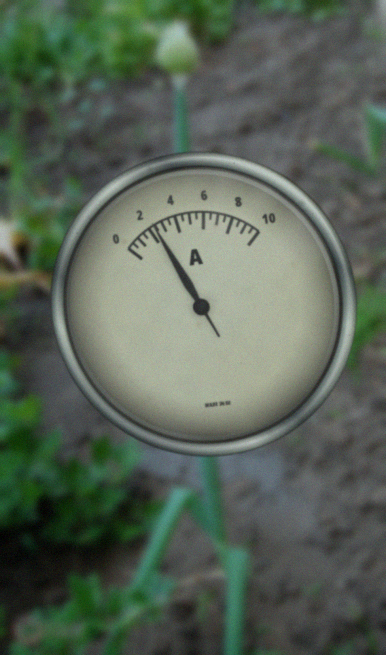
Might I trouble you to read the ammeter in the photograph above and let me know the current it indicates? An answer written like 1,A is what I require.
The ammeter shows 2.5,A
